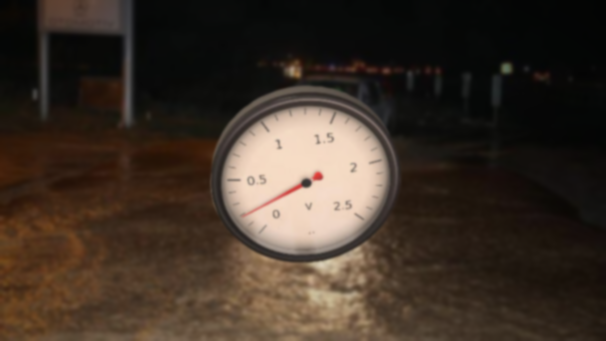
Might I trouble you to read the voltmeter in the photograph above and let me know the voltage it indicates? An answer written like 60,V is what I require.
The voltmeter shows 0.2,V
